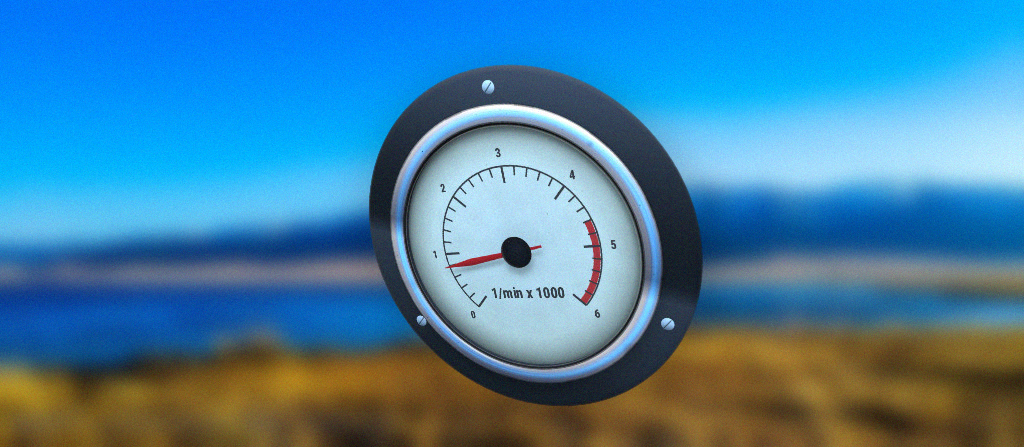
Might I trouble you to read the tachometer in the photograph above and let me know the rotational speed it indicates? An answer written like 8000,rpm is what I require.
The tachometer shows 800,rpm
